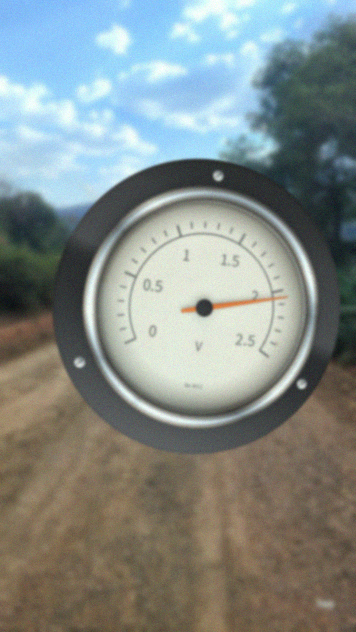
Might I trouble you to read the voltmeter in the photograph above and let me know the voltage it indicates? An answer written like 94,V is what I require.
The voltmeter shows 2.05,V
